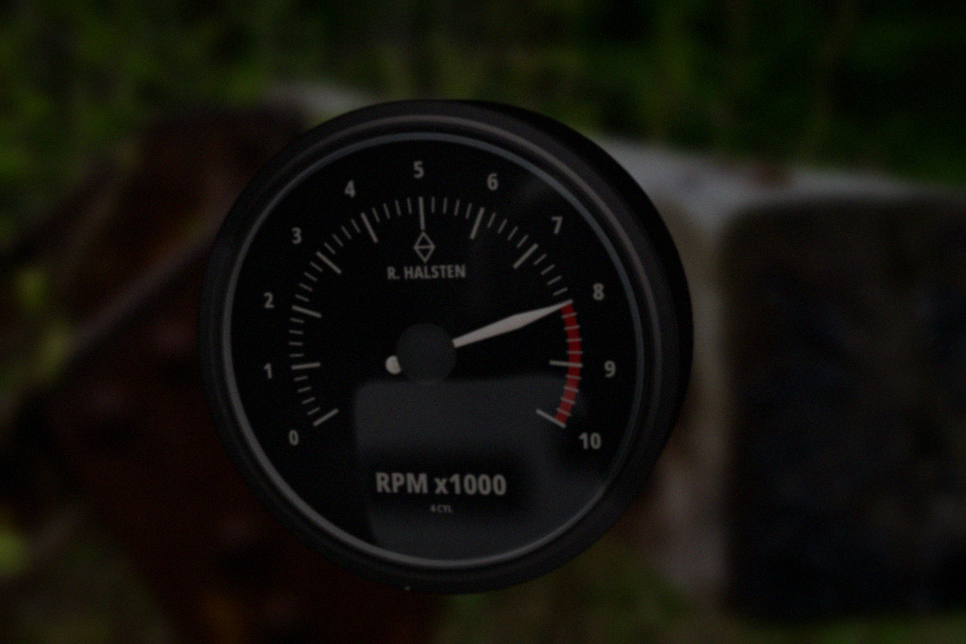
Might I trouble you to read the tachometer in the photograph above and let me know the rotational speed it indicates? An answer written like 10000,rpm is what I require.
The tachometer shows 8000,rpm
